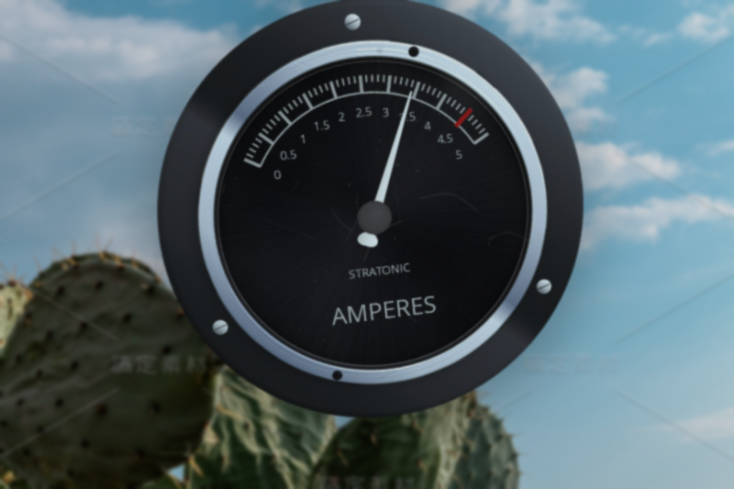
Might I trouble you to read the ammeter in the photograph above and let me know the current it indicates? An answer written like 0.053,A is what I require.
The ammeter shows 3.4,A
